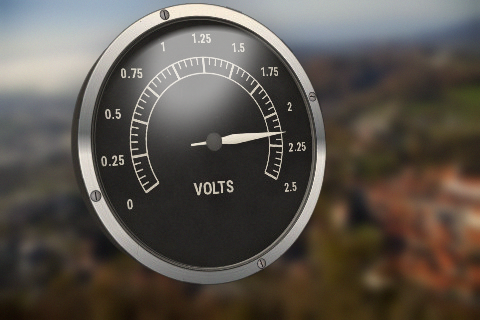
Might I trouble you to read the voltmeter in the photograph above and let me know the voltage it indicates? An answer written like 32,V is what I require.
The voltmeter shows 2.15,V
